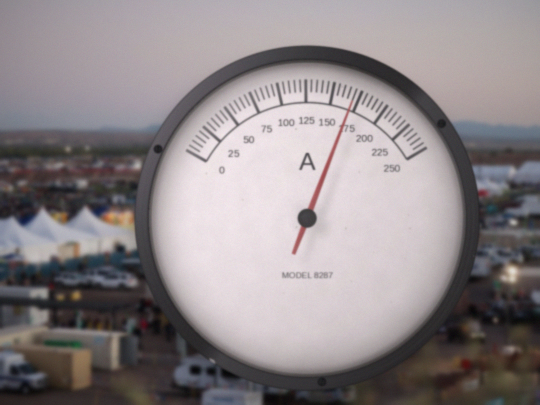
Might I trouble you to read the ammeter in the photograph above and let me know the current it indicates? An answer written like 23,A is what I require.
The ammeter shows 170,A
